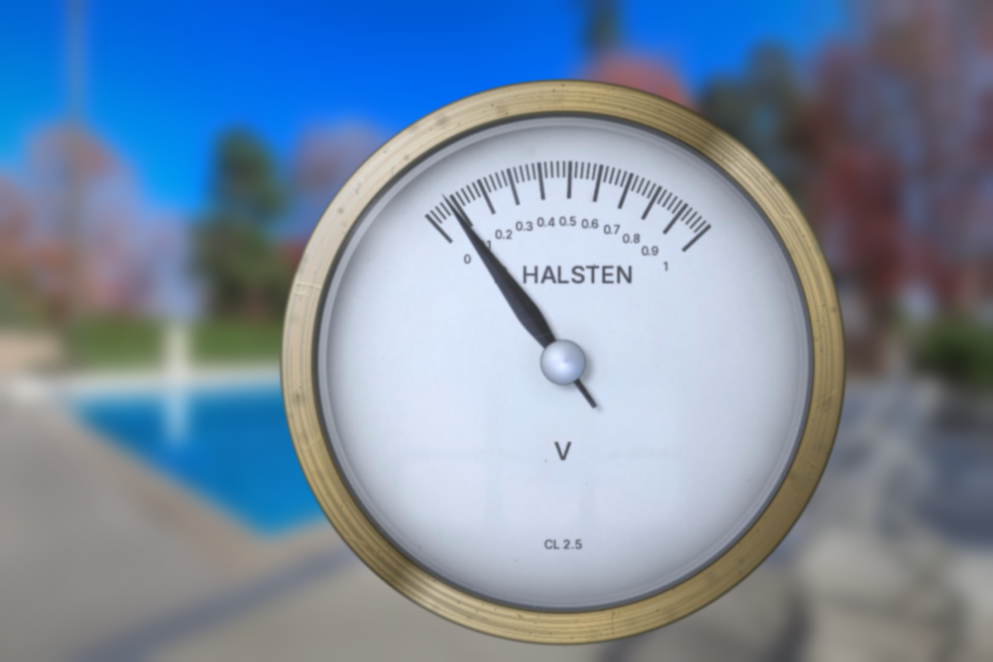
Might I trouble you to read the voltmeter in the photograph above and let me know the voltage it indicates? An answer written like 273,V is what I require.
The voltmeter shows 0.08,V
